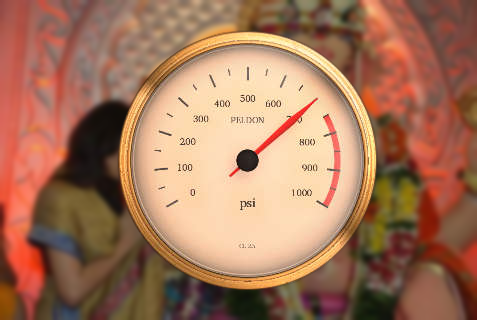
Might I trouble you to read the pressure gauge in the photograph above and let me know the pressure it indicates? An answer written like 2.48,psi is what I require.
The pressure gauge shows 700,psi
